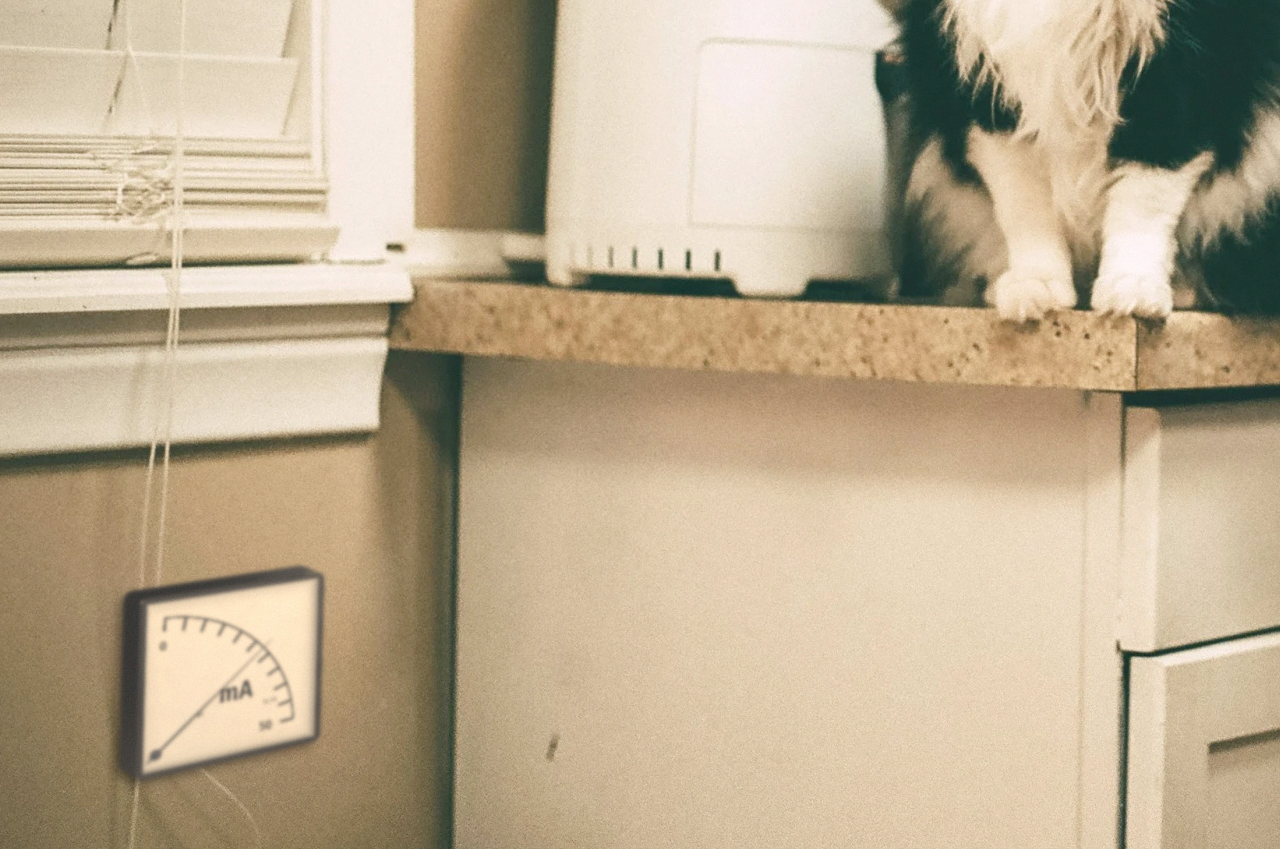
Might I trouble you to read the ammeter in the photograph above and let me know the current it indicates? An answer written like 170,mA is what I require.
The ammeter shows 27.5,mA
